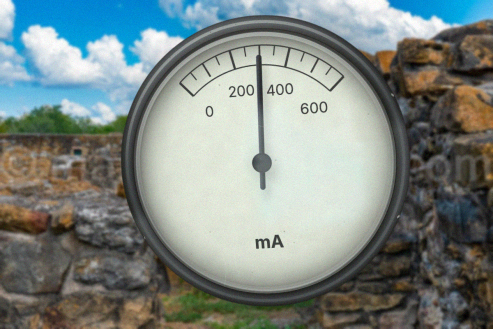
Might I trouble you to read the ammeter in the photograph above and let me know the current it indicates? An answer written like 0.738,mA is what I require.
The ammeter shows 300,mA
